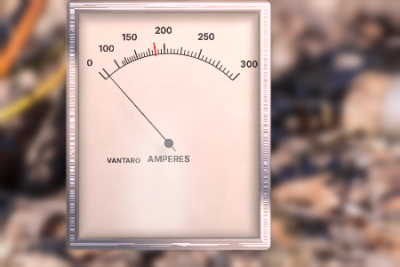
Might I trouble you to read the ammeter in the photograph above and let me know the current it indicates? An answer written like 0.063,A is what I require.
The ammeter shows 50,A
